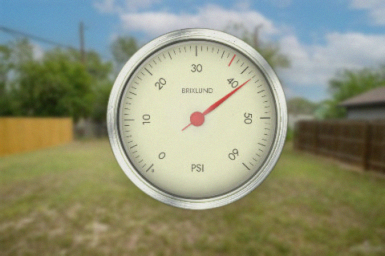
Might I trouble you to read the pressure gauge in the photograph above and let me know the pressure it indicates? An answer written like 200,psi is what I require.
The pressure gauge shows 42,psi
